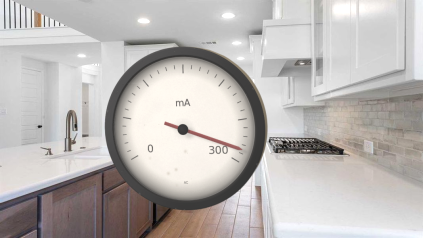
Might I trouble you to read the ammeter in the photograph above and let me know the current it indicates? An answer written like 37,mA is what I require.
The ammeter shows 285,mA
